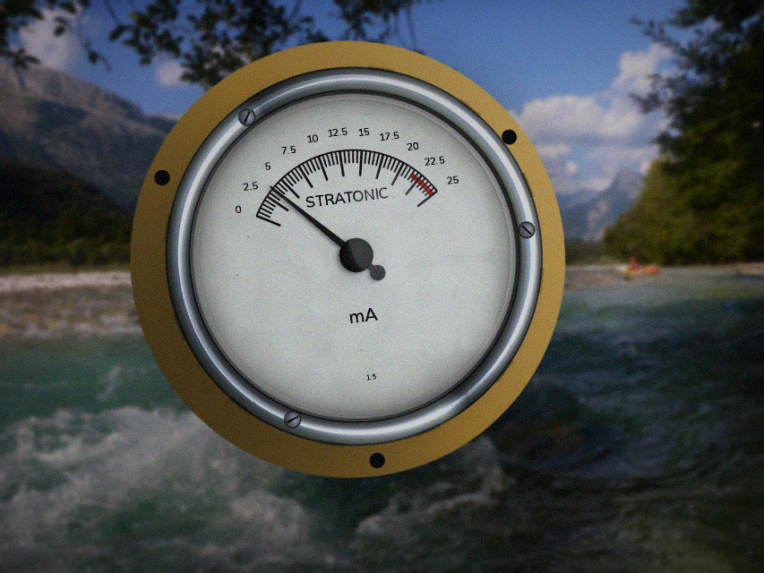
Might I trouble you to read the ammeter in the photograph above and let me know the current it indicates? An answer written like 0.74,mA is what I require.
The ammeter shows 3.5,mA
